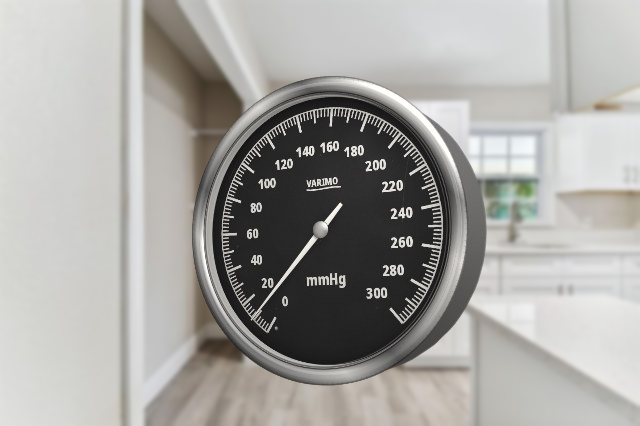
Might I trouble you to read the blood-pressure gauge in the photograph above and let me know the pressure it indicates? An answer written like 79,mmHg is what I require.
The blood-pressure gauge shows 10,mmHg
